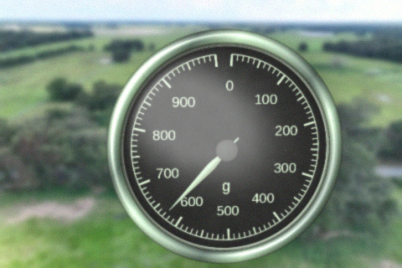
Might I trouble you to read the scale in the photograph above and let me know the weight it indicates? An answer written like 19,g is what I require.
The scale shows 630,g
